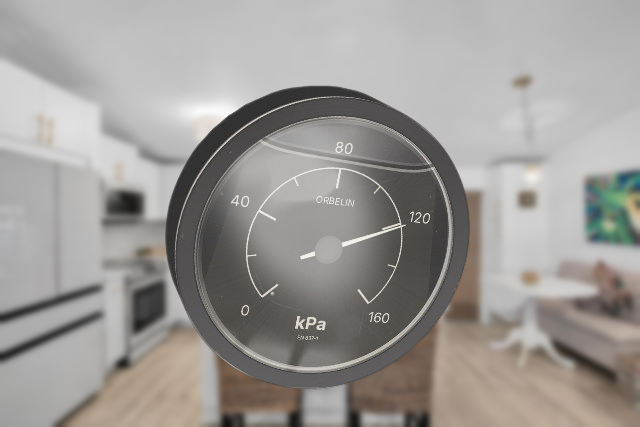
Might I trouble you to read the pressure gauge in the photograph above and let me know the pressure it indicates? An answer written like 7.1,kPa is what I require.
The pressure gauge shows 120,kPa
